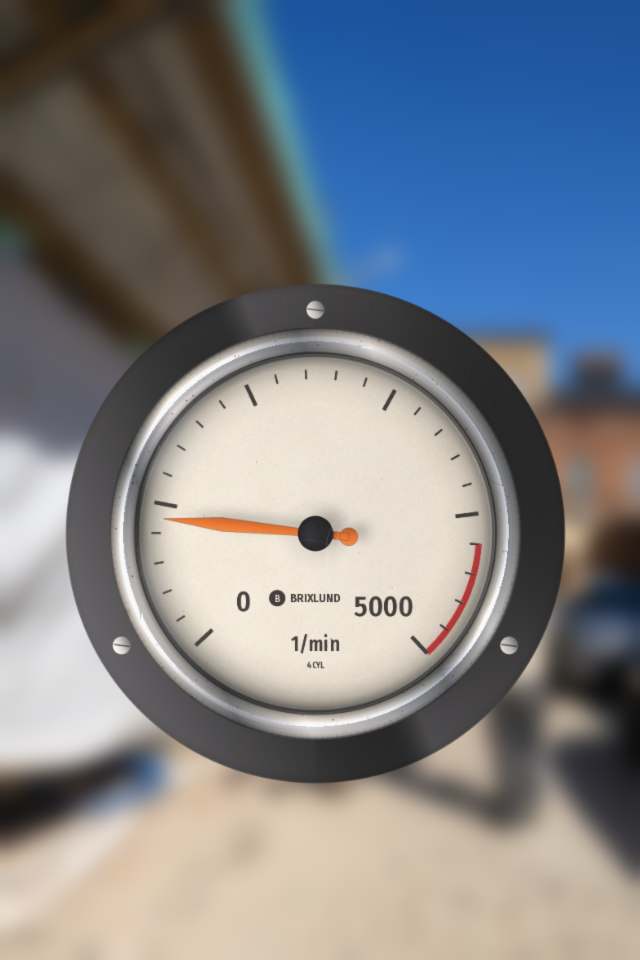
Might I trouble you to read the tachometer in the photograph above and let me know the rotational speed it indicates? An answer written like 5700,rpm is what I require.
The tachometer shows 900,rpm
